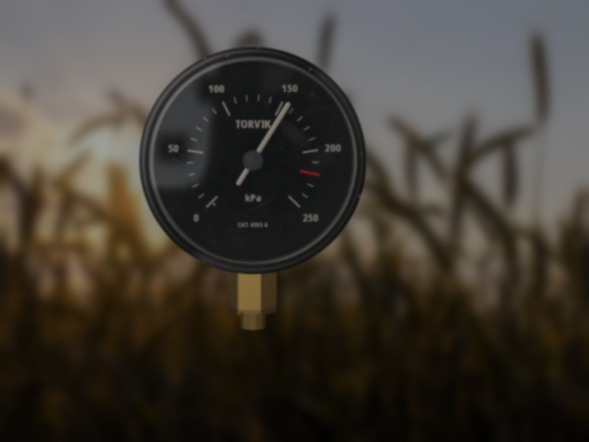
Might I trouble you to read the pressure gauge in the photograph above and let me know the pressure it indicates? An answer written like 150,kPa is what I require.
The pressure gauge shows 155,kPa
